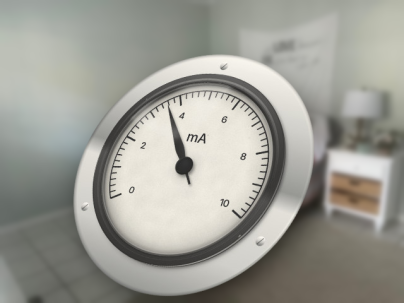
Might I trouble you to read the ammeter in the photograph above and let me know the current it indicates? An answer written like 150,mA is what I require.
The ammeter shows 3.6,mA
